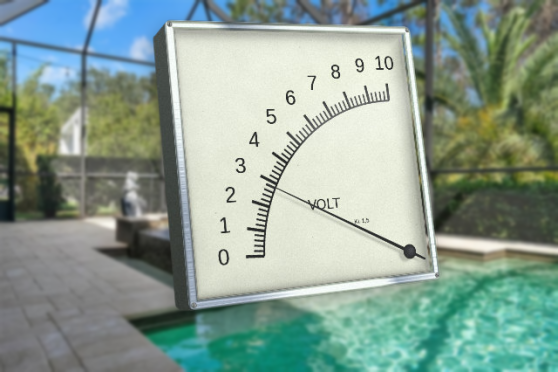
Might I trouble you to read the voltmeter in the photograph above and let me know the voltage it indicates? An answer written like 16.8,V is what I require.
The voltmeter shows 2.8,V
